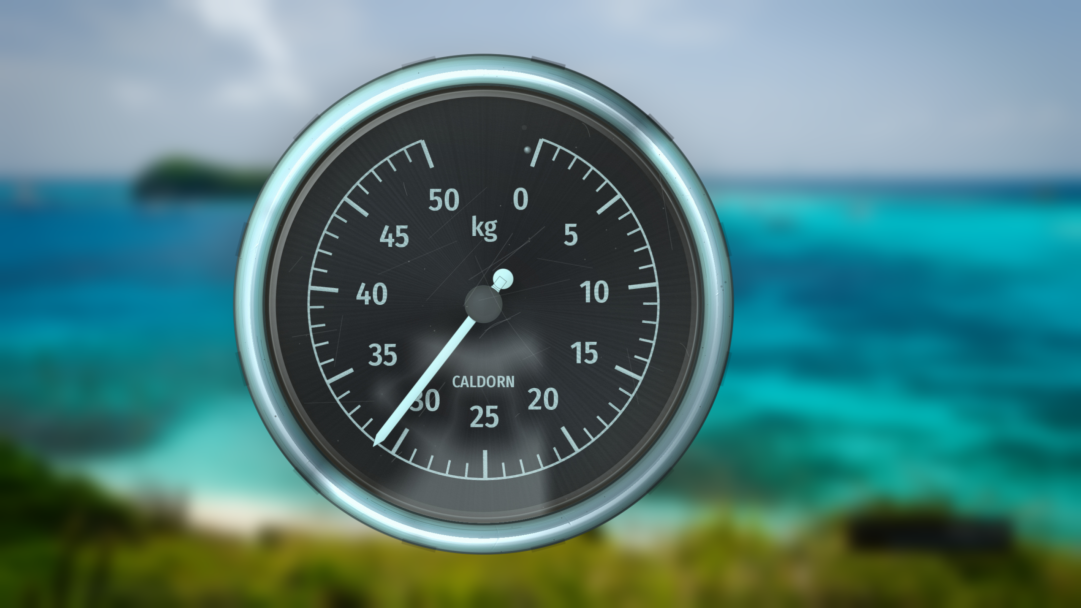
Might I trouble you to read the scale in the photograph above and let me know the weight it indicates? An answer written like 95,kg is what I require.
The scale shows 31,kg
